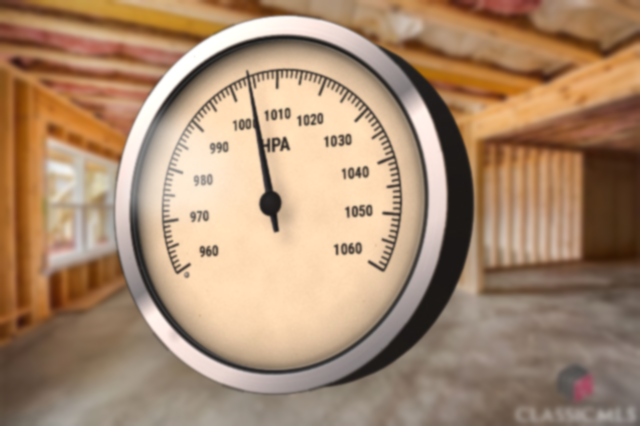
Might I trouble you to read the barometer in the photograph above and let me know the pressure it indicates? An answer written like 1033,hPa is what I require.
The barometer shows 1005,hPa
